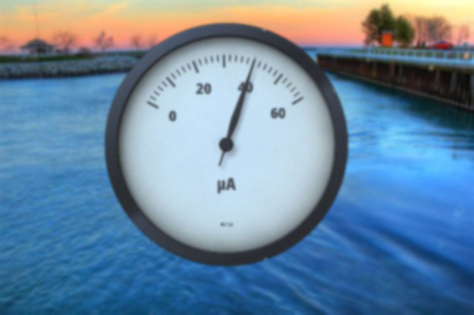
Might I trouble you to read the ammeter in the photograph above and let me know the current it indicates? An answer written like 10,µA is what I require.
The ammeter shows 40,µA
